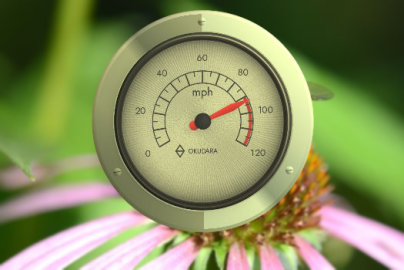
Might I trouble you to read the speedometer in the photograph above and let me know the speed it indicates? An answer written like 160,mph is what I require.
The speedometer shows 92.5,mph
